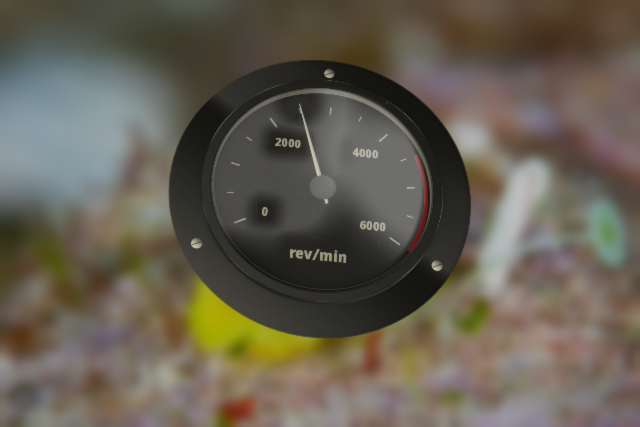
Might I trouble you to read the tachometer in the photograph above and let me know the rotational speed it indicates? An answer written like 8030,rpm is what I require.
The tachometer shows 2500,rpm
